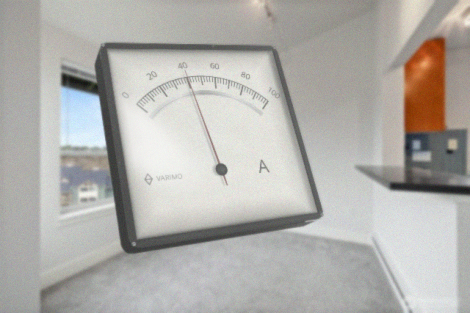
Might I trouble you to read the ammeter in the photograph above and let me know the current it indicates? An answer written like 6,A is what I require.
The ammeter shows 40,A
